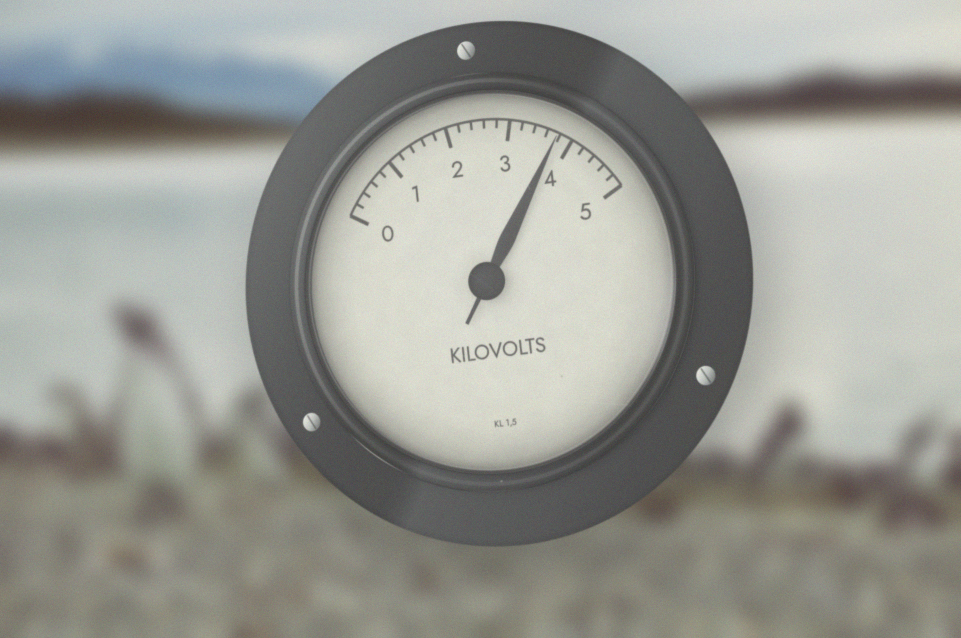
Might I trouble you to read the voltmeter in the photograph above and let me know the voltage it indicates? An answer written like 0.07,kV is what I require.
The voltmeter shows 3.8,kV
